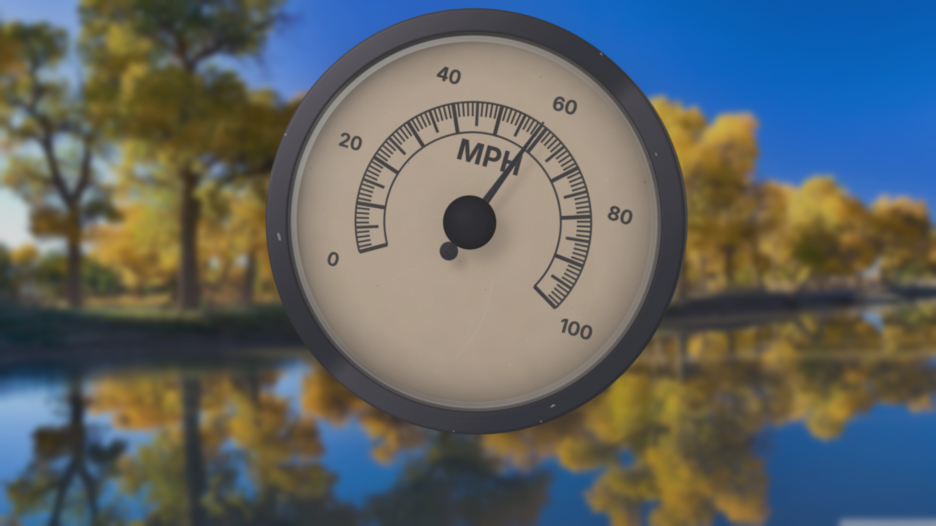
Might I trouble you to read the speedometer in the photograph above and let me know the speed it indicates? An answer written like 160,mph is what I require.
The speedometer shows 59,mph
